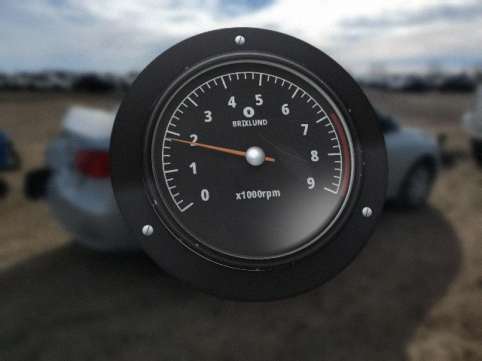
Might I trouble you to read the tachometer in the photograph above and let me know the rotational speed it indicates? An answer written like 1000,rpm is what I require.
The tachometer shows 1800,rpm
